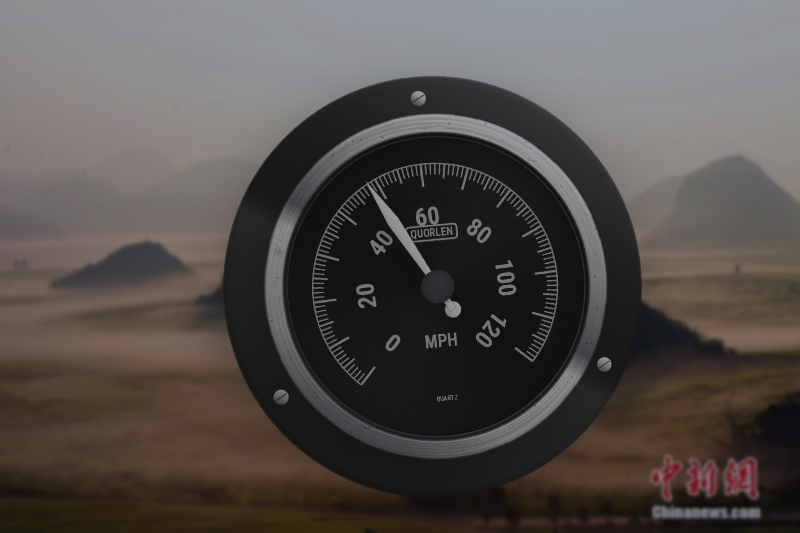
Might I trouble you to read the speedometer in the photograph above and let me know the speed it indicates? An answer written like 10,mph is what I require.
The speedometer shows 48,mph
